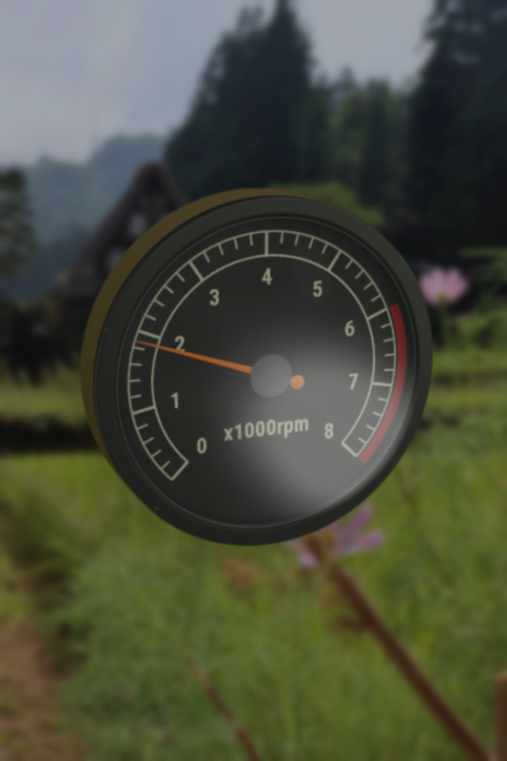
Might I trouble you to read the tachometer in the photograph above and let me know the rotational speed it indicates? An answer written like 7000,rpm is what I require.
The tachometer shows 1900,rpm
